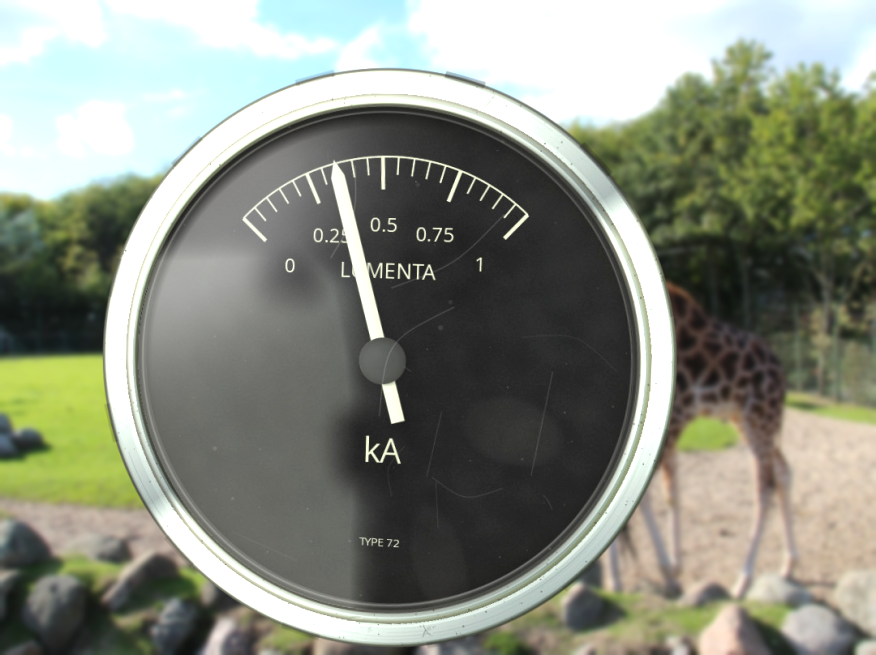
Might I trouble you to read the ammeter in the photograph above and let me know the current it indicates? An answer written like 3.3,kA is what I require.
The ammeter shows 0.35,kA
